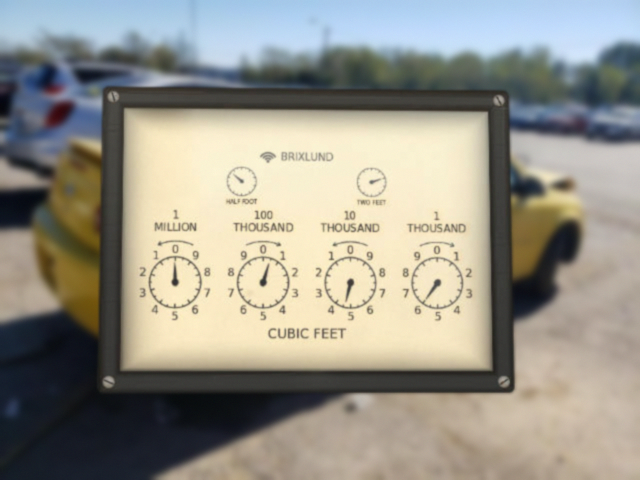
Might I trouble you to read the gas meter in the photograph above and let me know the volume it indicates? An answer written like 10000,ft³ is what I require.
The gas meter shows 4600,ft³
